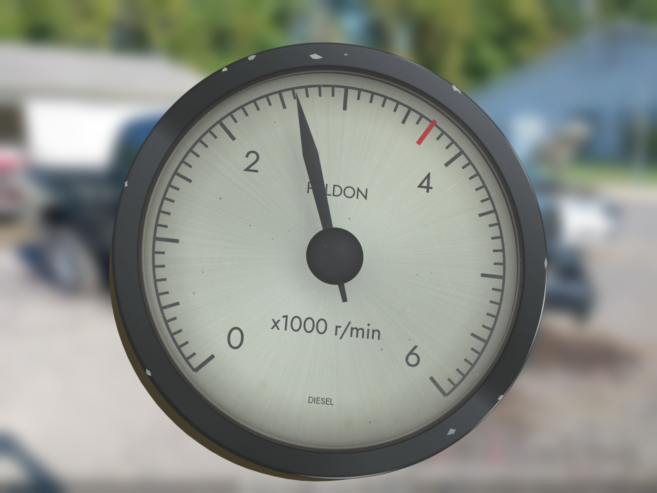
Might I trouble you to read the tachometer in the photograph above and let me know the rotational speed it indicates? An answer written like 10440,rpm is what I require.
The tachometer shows 2600,rpm
